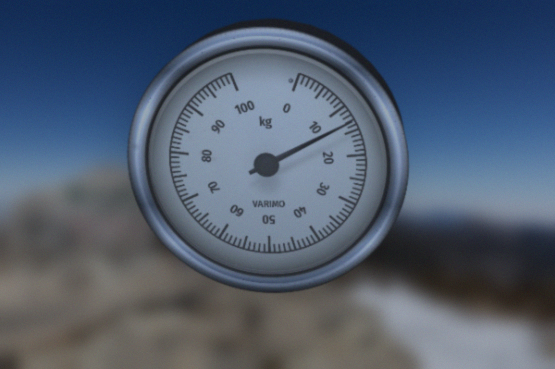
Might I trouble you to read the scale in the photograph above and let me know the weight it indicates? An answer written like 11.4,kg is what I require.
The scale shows 13,kg
